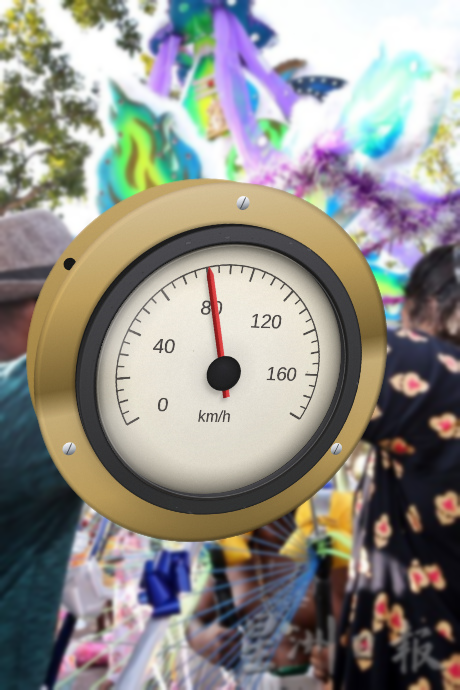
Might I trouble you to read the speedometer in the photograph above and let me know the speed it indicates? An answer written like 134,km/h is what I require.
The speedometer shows 80,km/h
